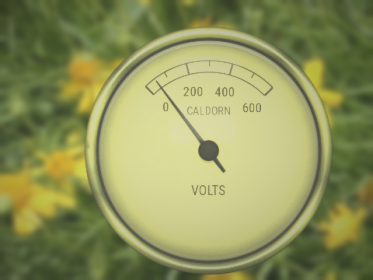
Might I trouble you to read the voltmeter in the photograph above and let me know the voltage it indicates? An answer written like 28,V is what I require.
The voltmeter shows 50,V
